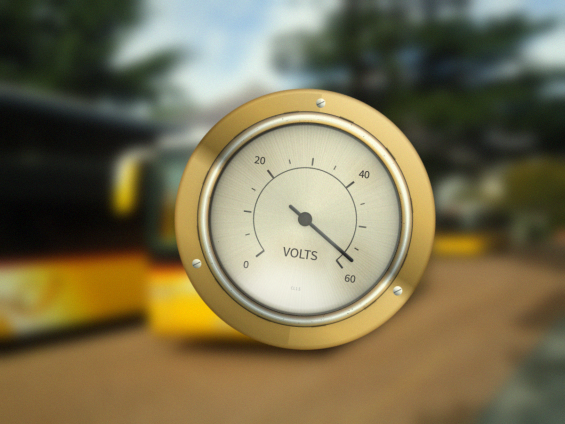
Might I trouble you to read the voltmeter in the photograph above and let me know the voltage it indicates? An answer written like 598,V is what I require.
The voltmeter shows 57.5,V
